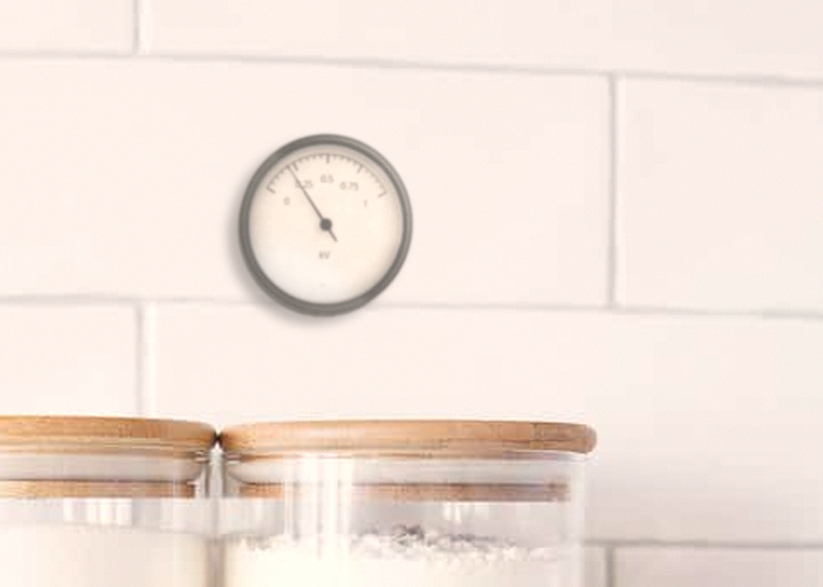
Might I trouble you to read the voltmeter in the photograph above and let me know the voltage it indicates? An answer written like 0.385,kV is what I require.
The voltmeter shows 0.2,kV
